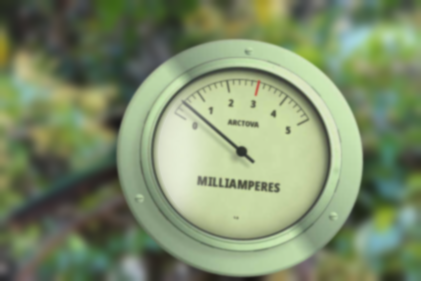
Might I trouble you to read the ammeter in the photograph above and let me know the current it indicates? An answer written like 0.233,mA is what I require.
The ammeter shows 0.4,mA
